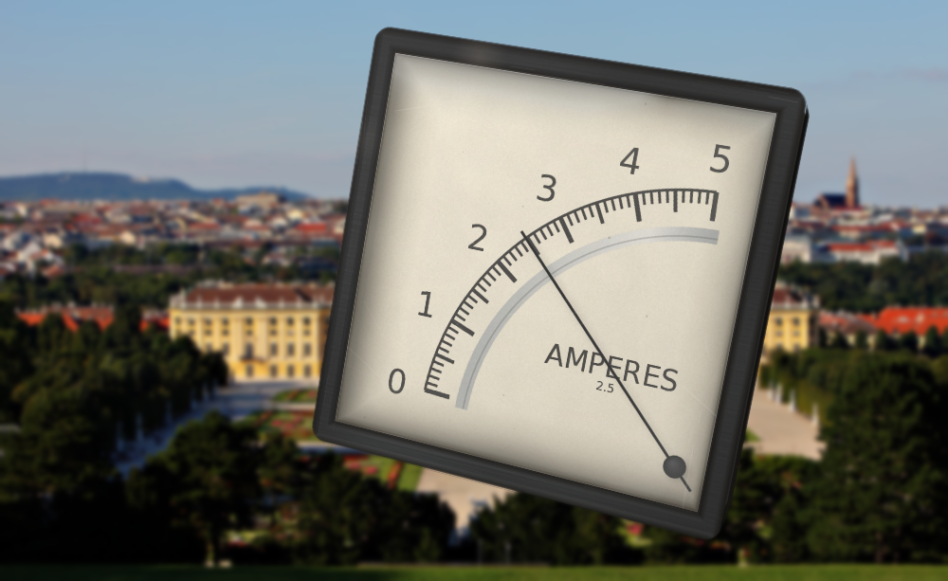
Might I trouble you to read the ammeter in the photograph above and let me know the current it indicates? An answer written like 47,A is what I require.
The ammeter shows 2.5,A
